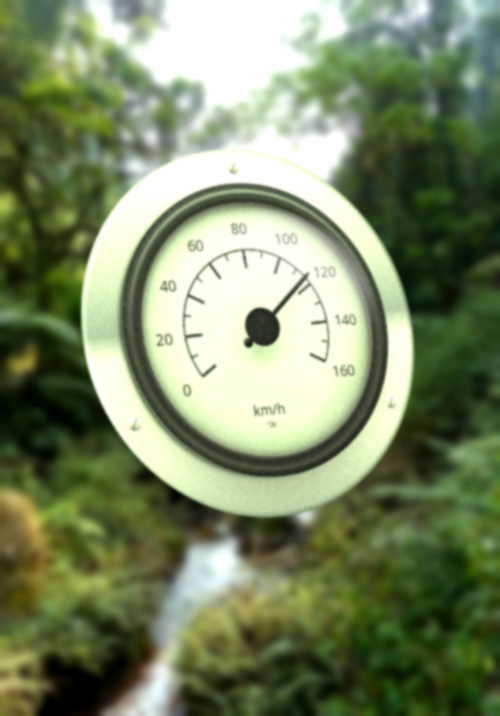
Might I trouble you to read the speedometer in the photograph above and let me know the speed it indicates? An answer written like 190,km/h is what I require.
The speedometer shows 115,km/h
